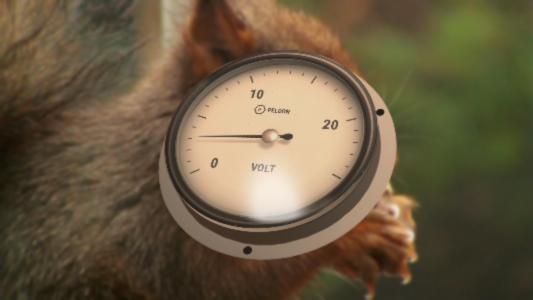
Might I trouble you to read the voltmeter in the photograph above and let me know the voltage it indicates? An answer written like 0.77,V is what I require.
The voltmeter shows 3,V
